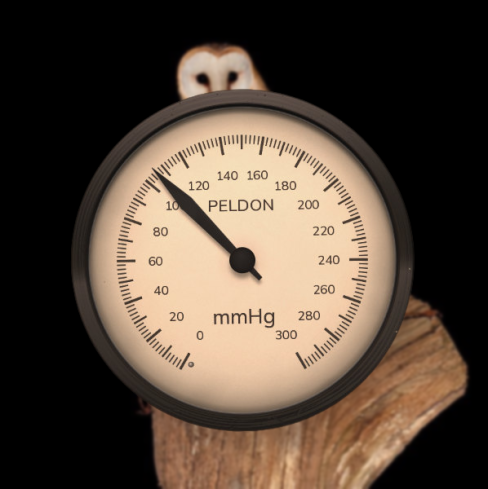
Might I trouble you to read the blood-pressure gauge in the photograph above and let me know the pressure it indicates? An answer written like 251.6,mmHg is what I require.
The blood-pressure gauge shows 106,mmHg
